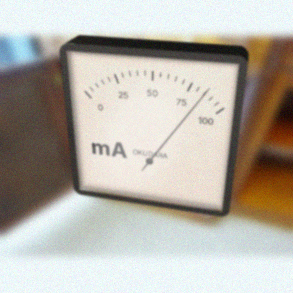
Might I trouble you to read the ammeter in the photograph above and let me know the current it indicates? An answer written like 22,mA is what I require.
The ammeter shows 85,mA
